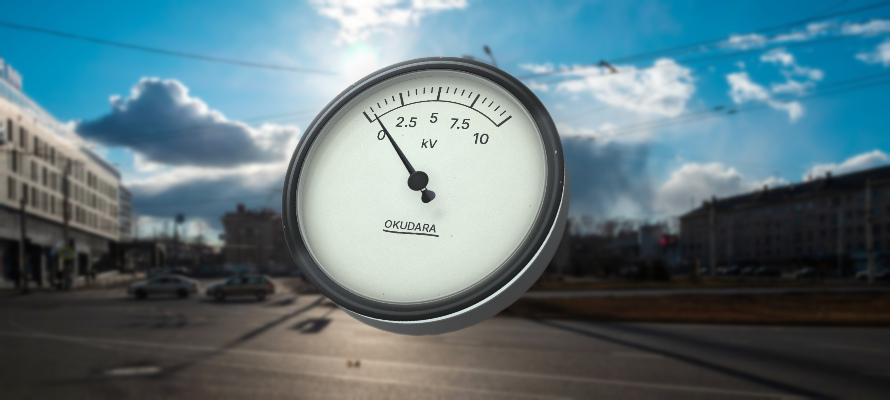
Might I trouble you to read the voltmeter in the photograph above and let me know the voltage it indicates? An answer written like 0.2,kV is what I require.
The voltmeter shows 0.5,kV
